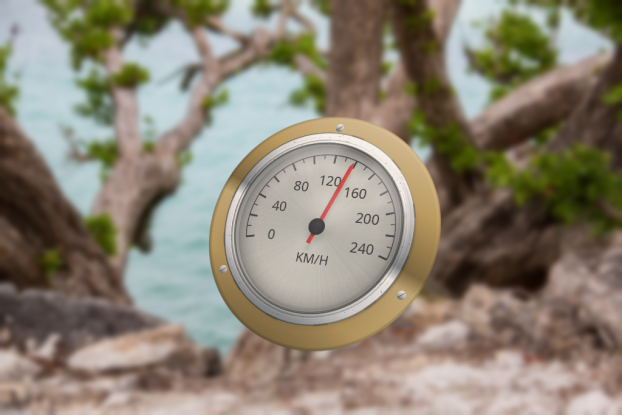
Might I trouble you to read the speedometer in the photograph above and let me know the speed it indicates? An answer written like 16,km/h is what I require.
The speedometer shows 140,km/h
